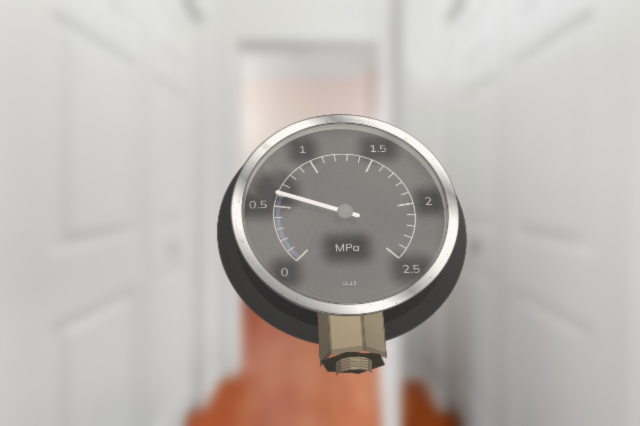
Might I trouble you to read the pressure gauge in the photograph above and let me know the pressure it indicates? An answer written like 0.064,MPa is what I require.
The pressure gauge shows 0.6,MPa
